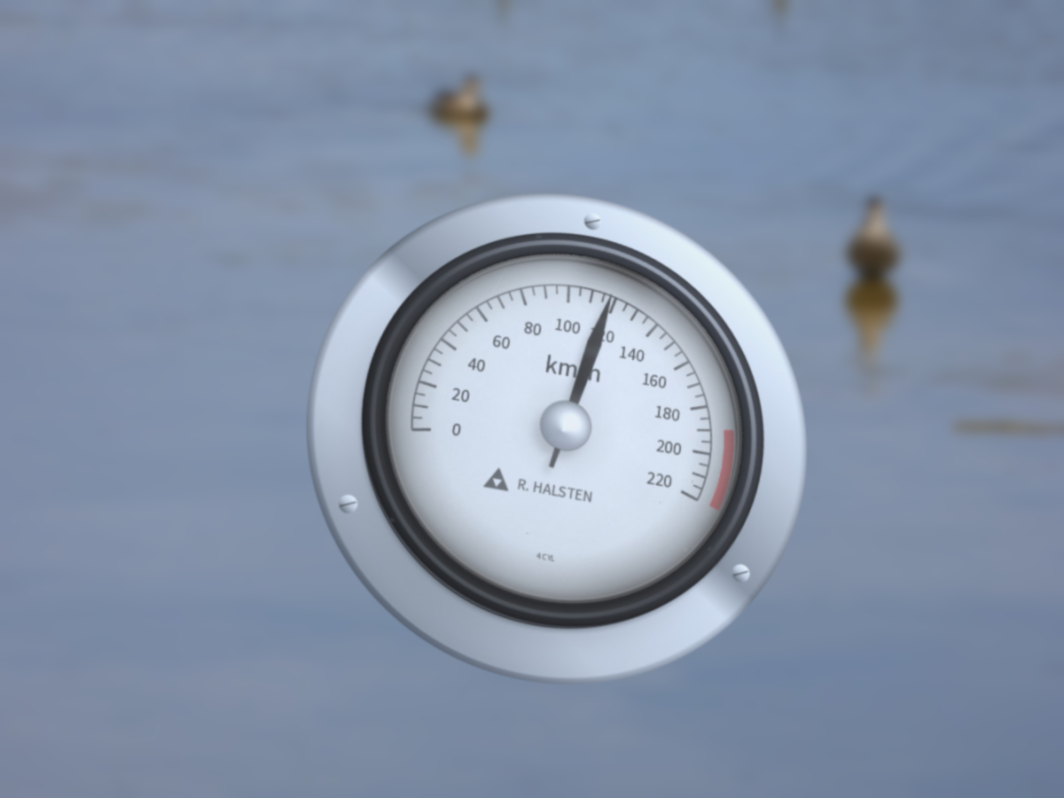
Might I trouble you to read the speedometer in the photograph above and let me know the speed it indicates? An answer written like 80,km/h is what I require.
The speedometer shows 117.5,km/h
